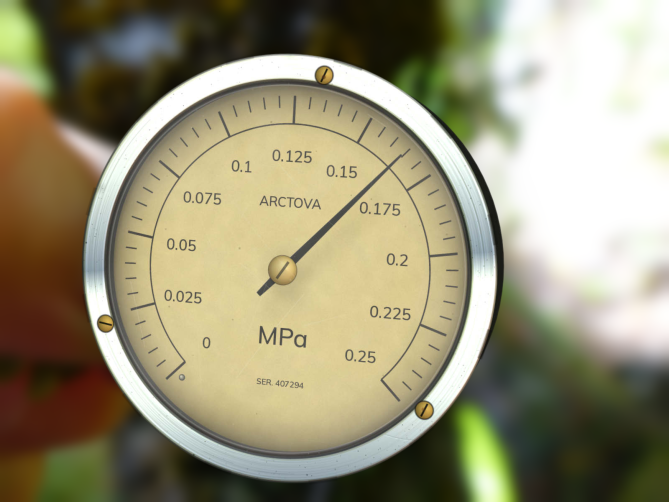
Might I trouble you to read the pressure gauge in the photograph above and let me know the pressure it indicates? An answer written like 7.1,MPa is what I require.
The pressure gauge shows 0.165,MPa
